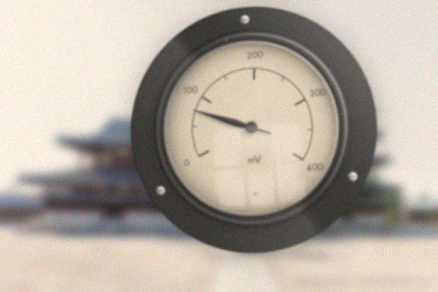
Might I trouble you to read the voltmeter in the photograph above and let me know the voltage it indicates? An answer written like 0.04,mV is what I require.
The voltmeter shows 75,mV
